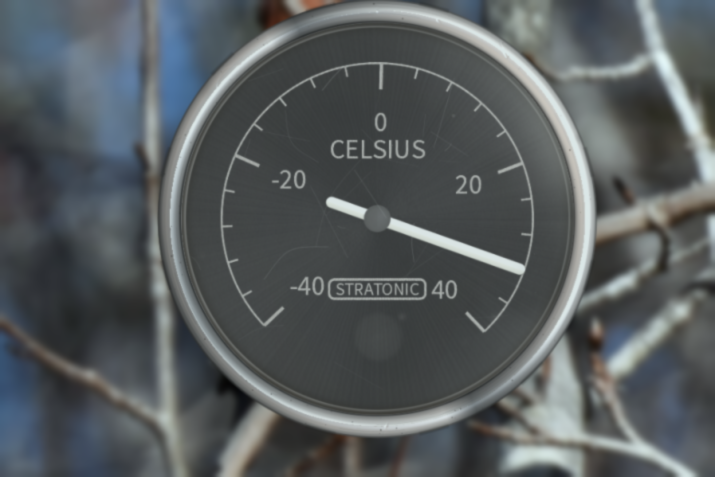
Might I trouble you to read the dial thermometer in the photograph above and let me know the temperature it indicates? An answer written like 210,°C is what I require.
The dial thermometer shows 32,°C
